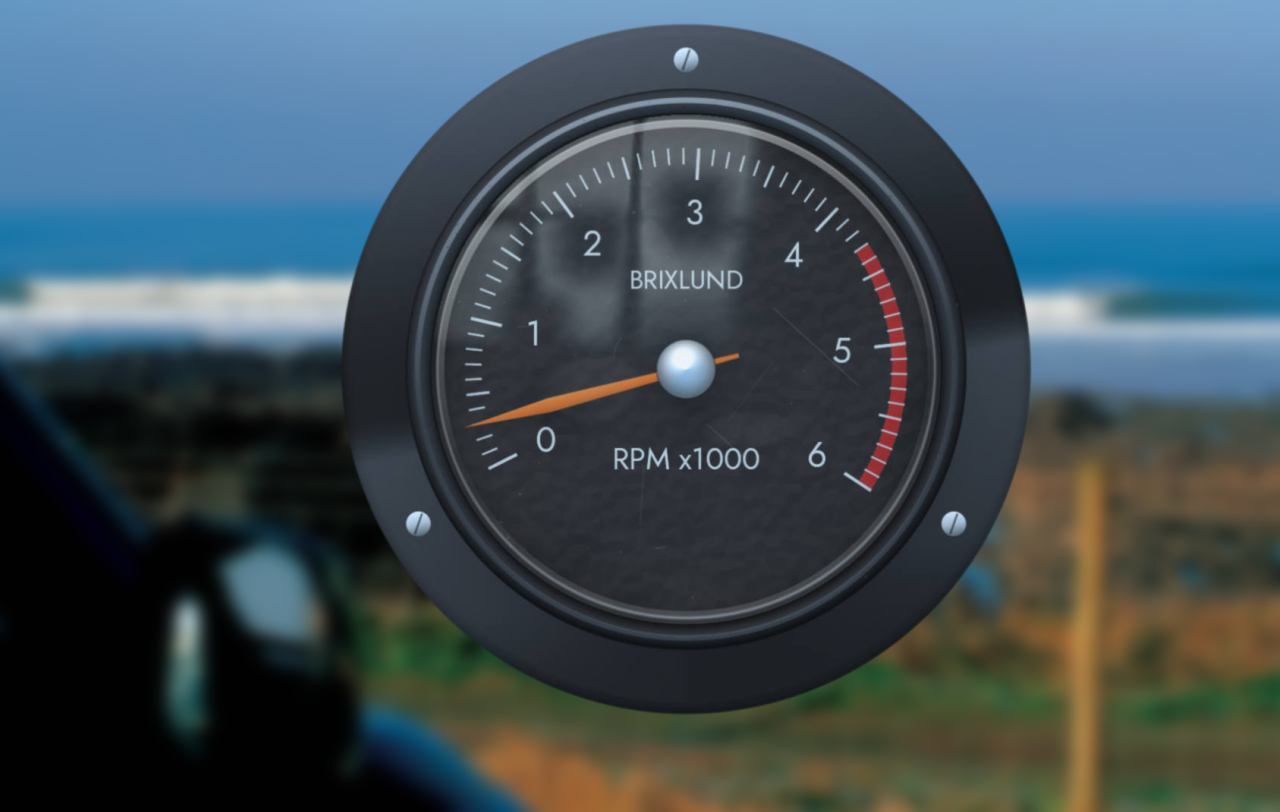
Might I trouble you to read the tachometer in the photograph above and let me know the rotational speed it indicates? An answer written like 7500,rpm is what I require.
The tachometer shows 300,rpm
